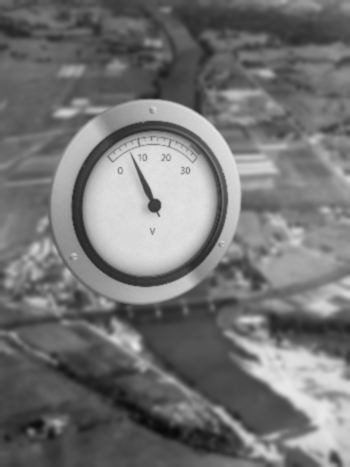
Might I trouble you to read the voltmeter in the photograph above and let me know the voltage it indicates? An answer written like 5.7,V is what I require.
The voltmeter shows 6,V
